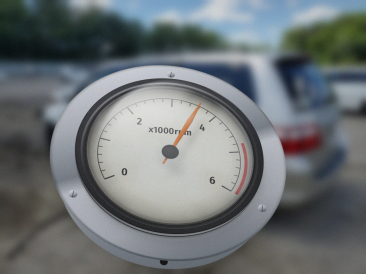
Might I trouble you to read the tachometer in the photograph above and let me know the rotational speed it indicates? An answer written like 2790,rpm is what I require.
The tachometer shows 3600,rpm
